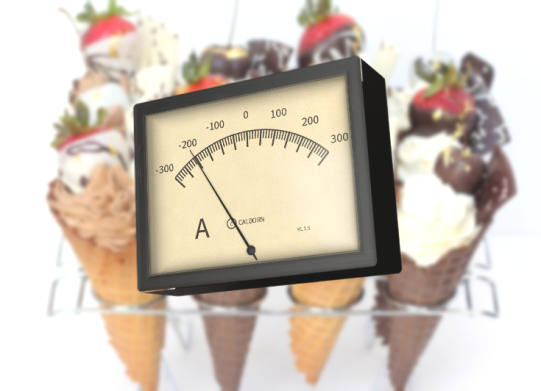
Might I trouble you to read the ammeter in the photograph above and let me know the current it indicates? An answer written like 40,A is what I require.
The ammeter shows -200,A
